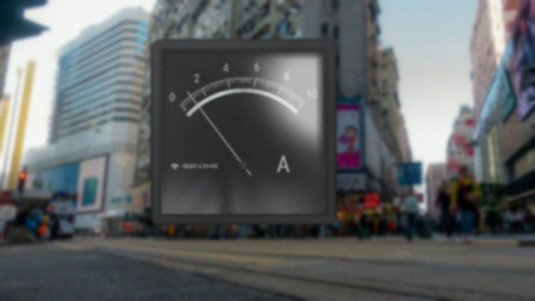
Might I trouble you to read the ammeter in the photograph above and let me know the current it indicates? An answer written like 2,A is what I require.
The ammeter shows 1,A
